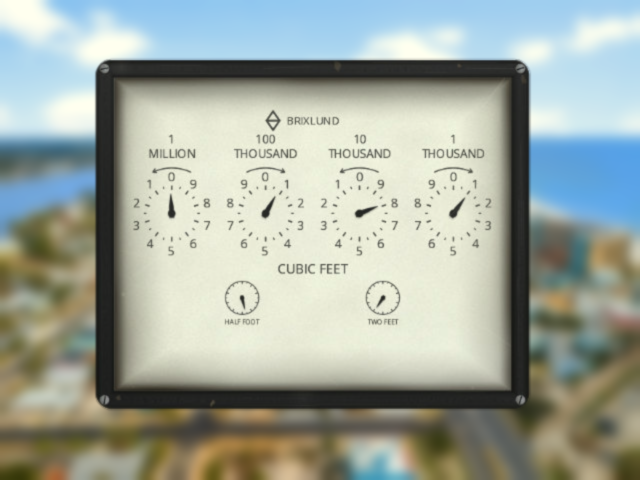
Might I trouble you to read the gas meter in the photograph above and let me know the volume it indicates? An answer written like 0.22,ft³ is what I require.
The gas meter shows 8100,ft³
